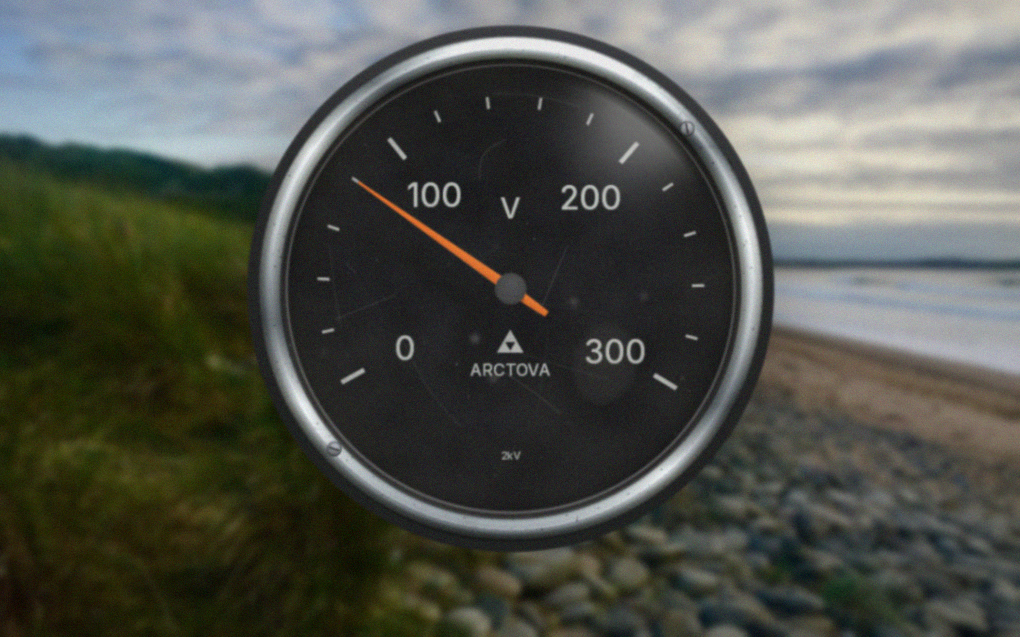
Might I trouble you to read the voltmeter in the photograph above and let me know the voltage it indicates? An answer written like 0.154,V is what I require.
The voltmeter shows 80,V
